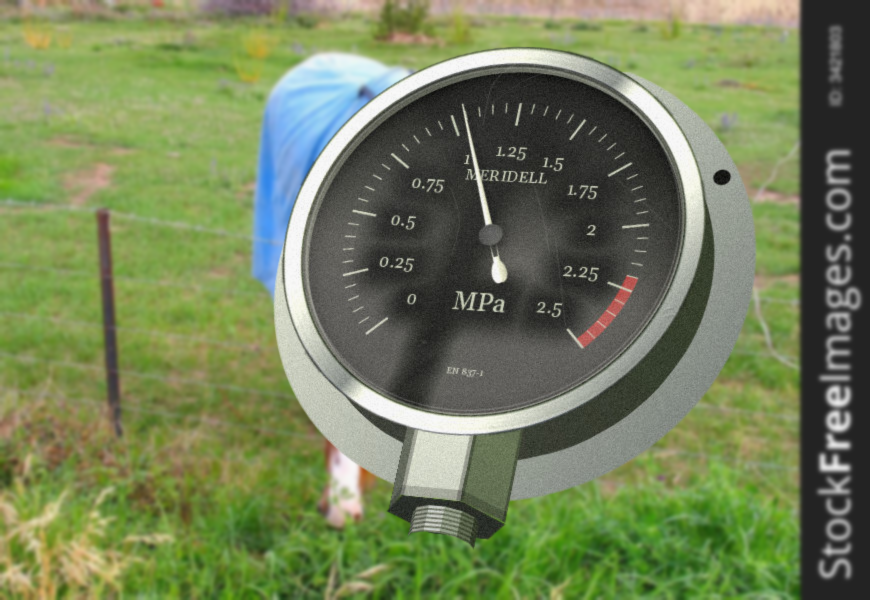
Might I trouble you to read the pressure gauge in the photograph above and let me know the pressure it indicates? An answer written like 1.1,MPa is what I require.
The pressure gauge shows 1.05,MPa
